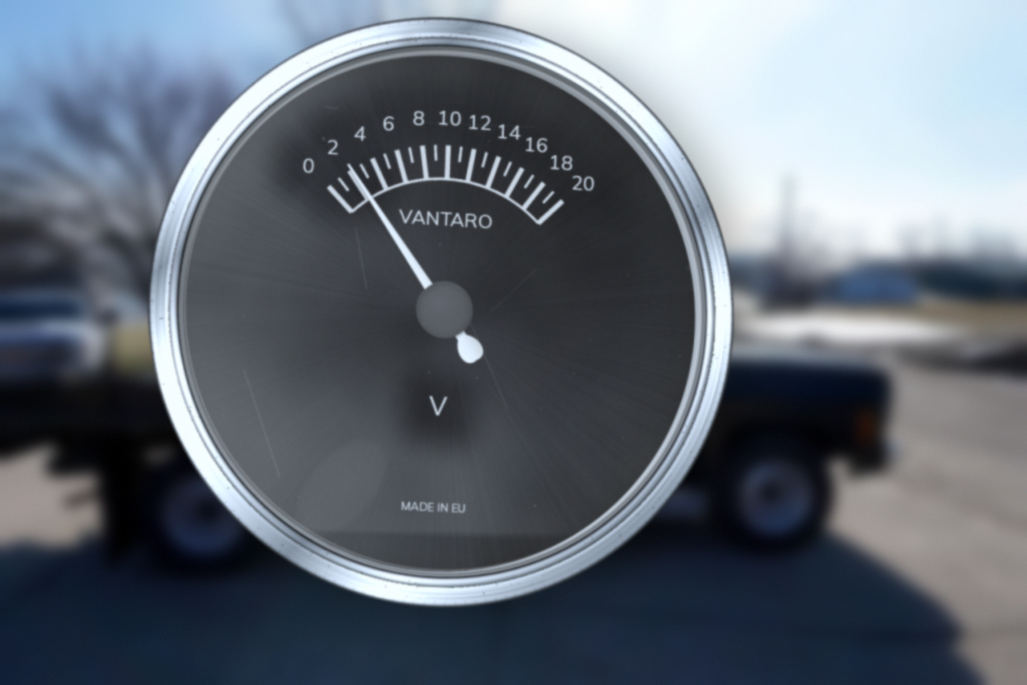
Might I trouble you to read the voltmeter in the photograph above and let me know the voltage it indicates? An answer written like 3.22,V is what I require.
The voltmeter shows 2,V
